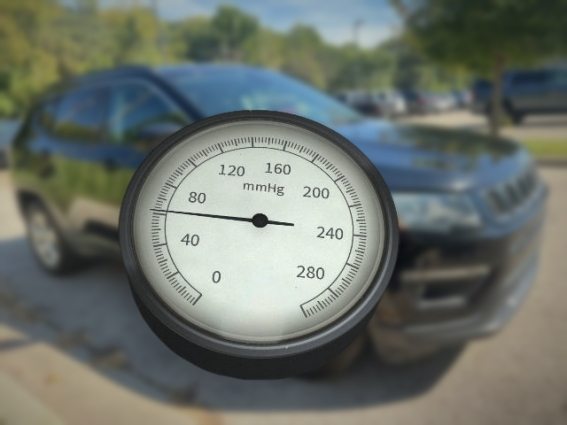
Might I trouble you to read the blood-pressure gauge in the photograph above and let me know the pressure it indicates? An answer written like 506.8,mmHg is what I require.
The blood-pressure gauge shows 60,mmHg
